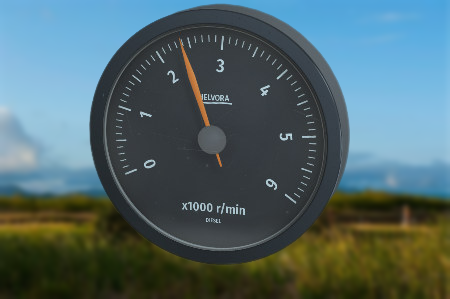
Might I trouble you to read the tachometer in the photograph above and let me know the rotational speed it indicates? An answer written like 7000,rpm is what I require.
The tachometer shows 2400,rpm
